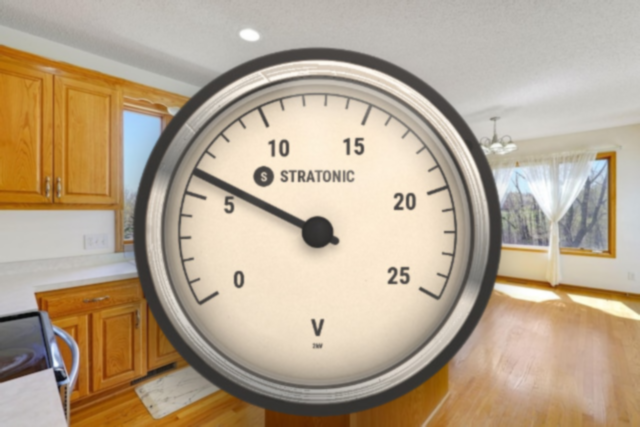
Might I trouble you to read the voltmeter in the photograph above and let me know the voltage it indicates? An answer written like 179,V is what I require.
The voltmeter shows 6,V
